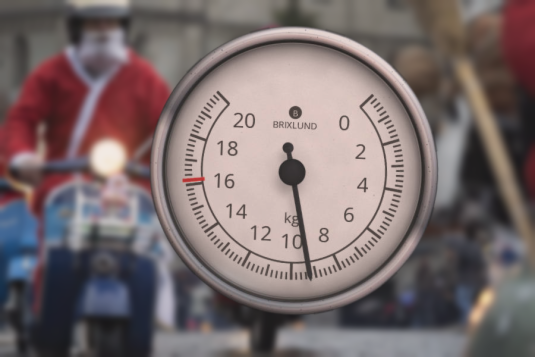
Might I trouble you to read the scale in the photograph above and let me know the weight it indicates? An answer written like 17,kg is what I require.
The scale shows 9.2,kg
